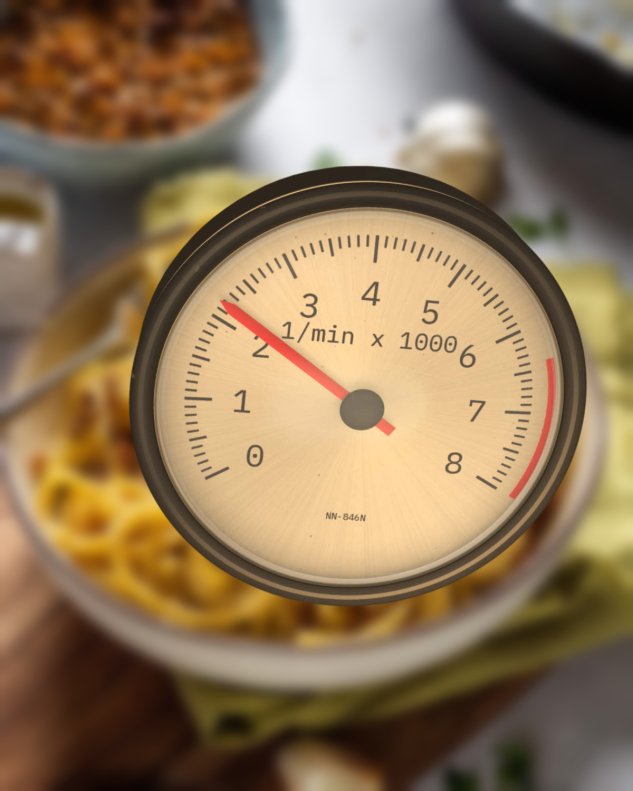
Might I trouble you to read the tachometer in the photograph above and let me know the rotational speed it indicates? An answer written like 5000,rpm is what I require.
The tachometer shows 2200,rpm
